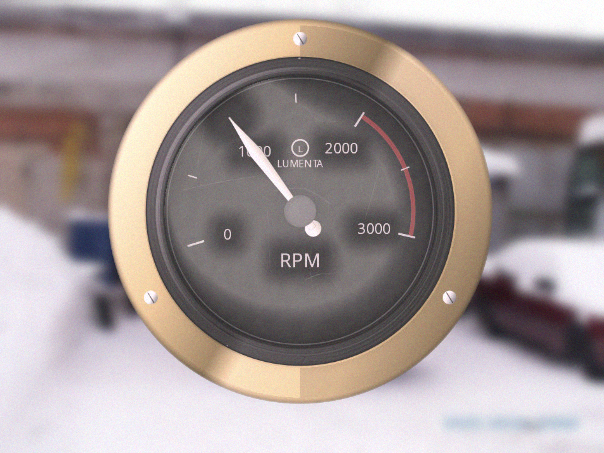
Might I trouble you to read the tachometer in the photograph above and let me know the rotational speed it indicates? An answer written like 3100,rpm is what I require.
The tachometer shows 1000,rpm
